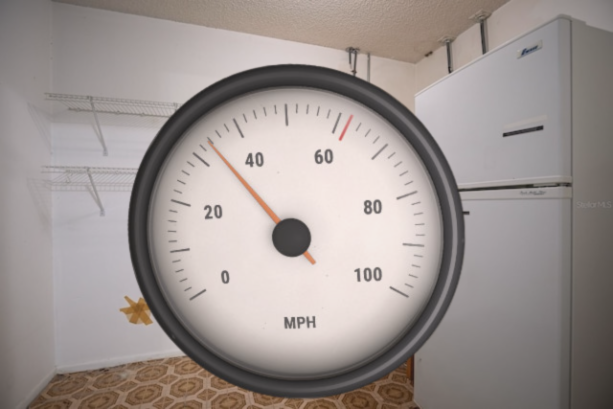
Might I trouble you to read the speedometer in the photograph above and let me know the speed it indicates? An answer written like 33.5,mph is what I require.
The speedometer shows 34,mph
